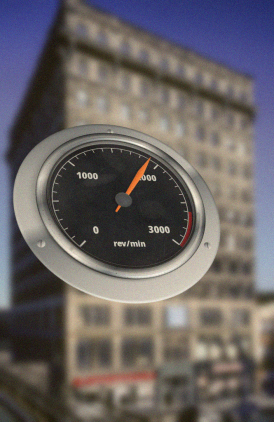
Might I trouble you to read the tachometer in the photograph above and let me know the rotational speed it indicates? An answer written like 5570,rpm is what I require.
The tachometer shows 1900,rpm
